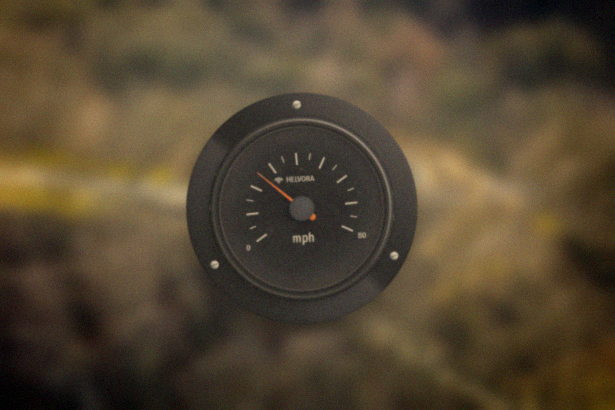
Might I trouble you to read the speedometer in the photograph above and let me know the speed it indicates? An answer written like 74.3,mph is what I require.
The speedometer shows 25,mph
